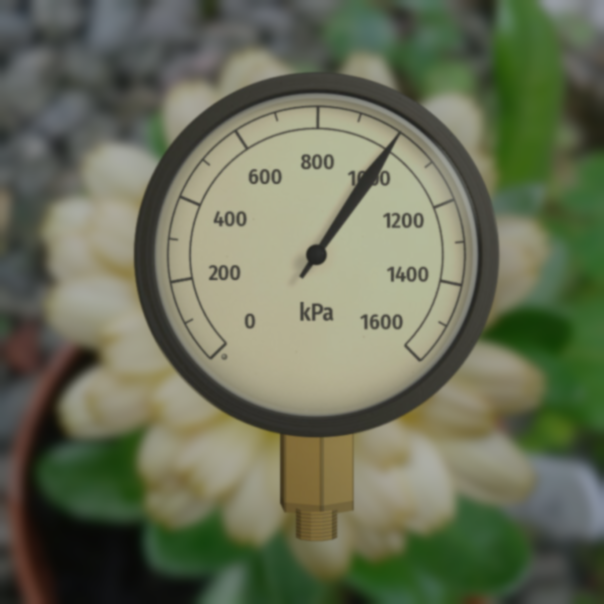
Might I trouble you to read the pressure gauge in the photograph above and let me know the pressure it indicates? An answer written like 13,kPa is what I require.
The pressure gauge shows 1000,kPa
